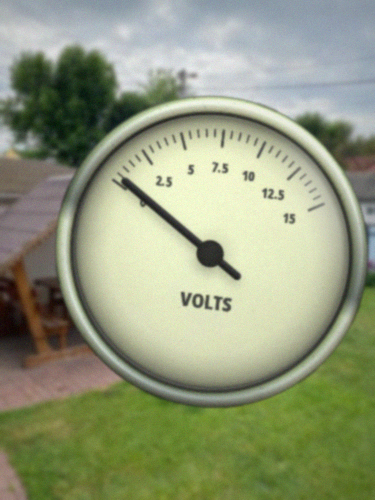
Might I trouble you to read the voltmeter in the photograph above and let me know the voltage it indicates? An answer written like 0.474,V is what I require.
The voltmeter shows 0.5,V
